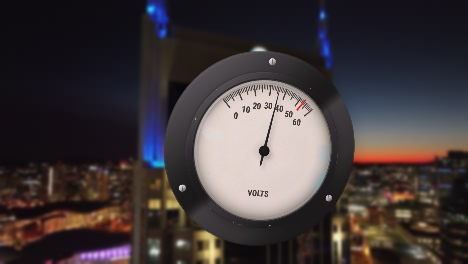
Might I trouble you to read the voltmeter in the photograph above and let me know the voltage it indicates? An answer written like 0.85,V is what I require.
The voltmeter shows 35,V
